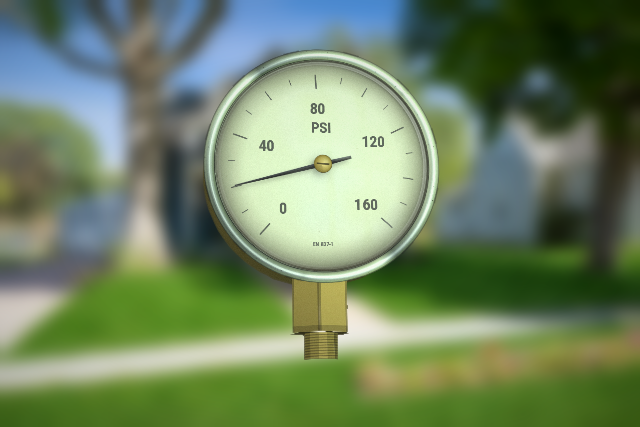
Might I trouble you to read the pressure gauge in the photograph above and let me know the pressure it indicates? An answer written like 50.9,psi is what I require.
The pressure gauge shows 20,psi
